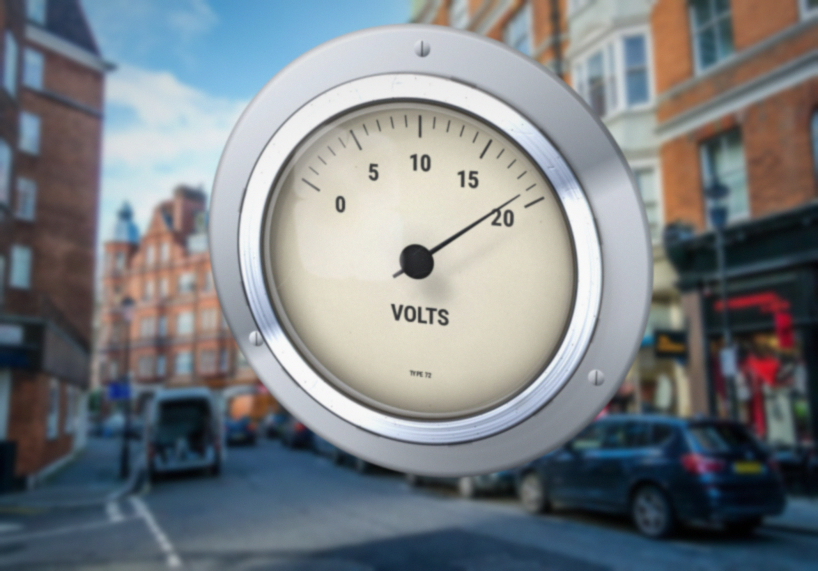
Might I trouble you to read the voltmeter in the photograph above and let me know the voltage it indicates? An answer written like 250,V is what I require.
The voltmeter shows 19,V
